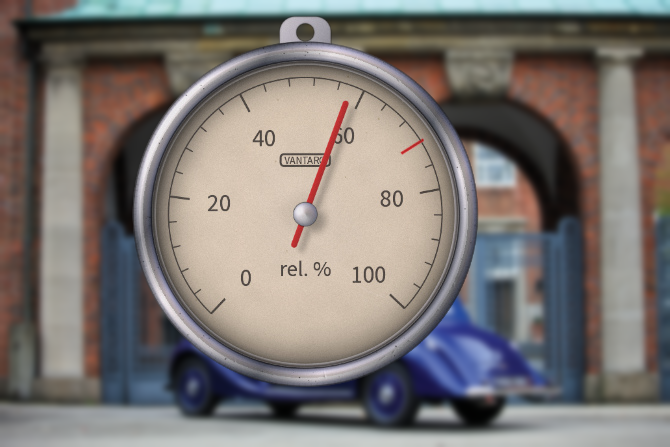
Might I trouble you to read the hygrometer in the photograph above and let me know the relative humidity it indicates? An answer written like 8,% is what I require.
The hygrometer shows 58,%
